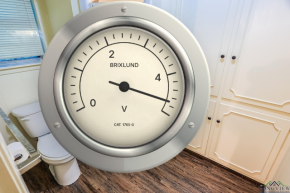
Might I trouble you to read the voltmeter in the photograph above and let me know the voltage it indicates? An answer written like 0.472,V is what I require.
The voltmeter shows 4.7,V
